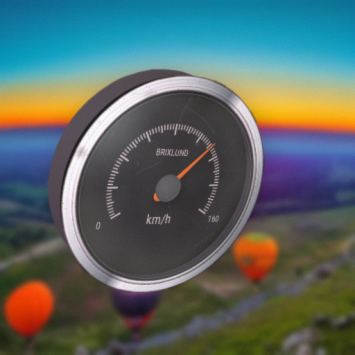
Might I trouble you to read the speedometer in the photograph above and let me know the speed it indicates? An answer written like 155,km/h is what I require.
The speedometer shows 110,km/h
